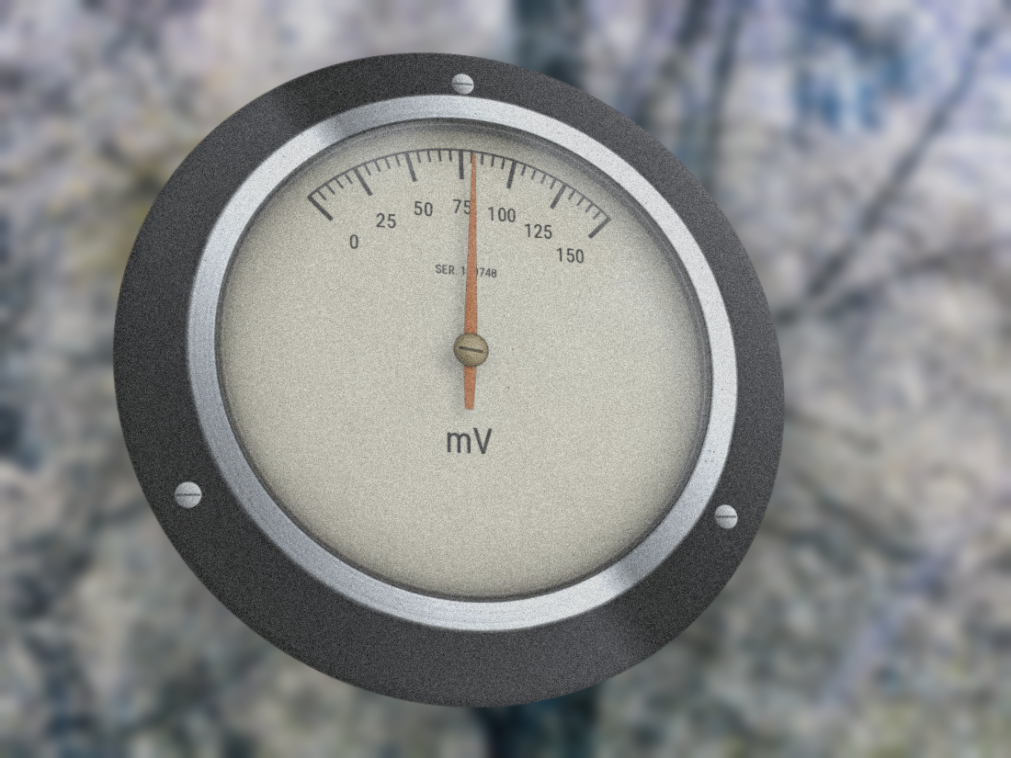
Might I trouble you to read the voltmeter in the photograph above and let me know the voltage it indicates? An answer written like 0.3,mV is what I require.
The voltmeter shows 80,mV
